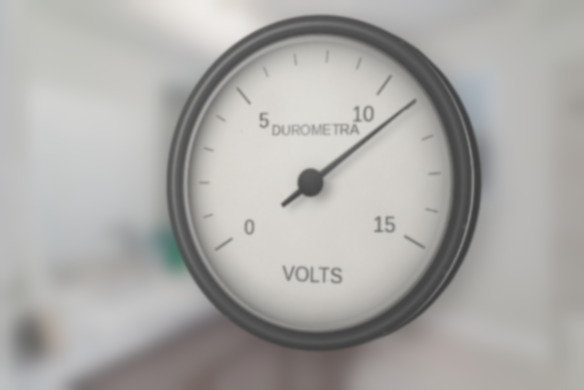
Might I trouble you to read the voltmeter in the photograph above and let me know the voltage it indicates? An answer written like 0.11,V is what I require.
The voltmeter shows 11,V
